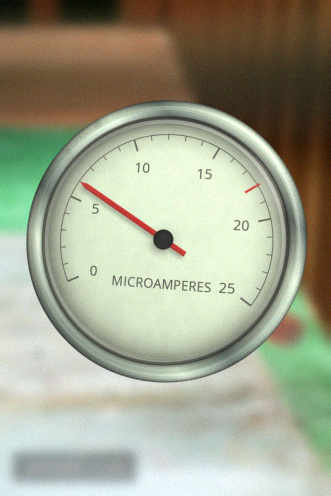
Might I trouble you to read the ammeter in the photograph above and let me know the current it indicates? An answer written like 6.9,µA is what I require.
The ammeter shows 6,µA
